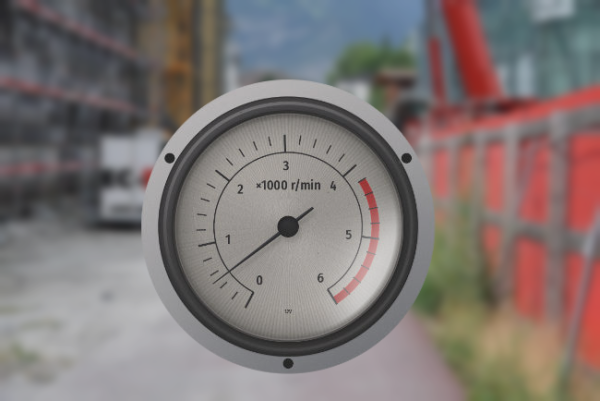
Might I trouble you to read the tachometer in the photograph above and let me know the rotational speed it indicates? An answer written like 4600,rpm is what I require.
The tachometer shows 500,rpm
